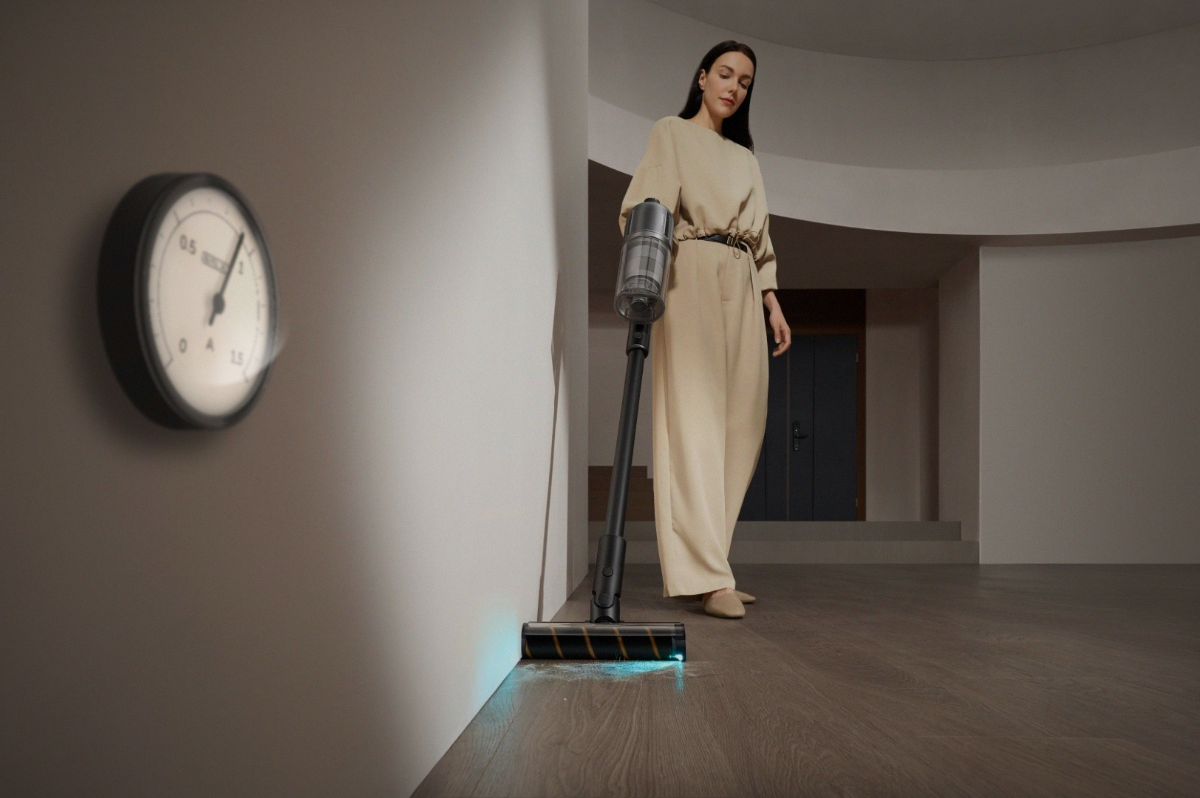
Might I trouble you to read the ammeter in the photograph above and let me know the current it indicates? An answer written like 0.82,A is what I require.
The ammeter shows 0.9,A
